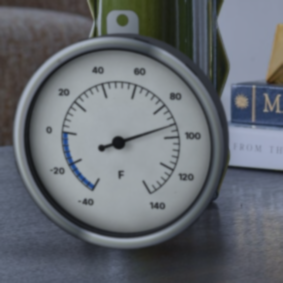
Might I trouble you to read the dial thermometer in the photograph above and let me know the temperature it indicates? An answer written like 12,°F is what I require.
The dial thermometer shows 92,°F
